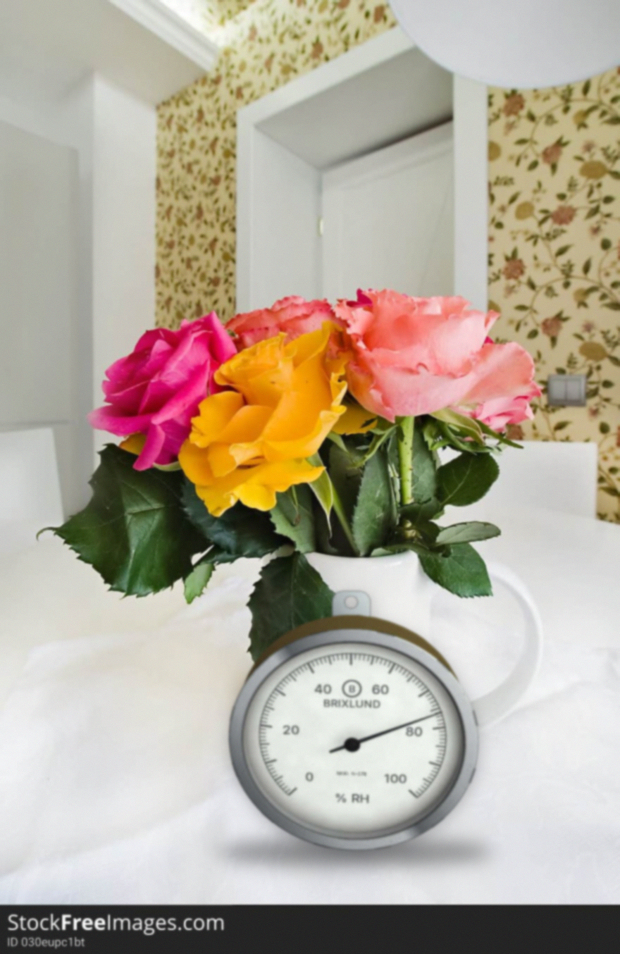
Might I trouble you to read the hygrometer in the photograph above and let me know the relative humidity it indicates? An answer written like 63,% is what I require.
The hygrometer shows 75,%
